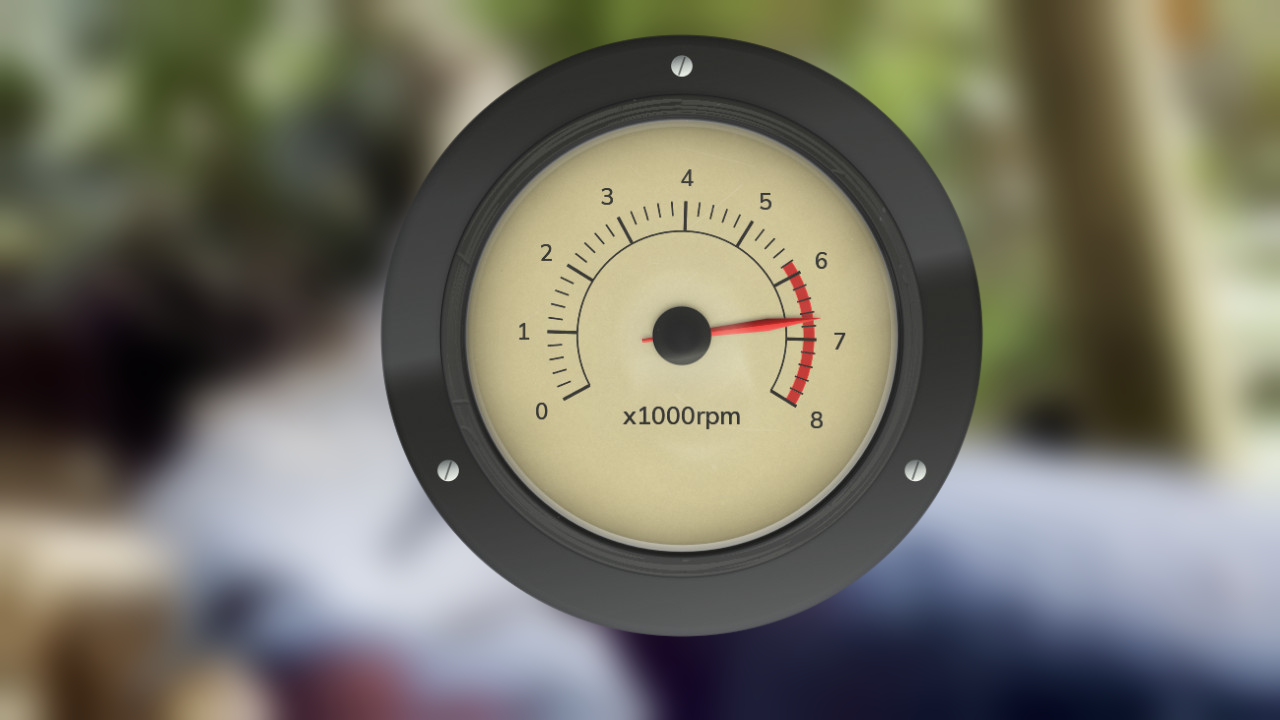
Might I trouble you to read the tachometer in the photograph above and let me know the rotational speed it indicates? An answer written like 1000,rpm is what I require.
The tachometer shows 6700,rpm
